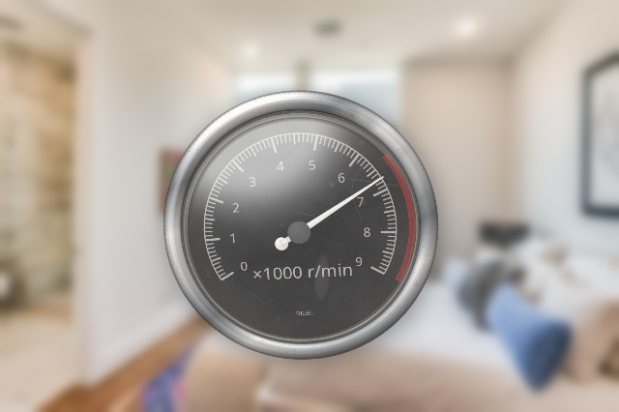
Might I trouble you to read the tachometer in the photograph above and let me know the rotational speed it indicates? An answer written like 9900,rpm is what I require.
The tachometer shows 6700,rpm
